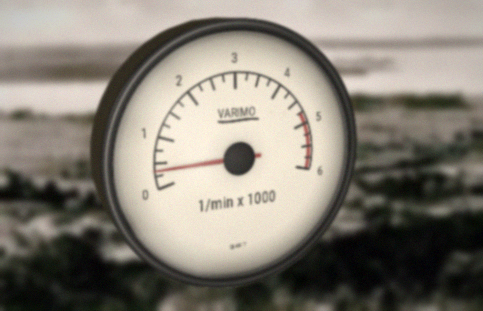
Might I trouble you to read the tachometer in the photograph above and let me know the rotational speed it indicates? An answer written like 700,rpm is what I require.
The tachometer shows 375,rpm
